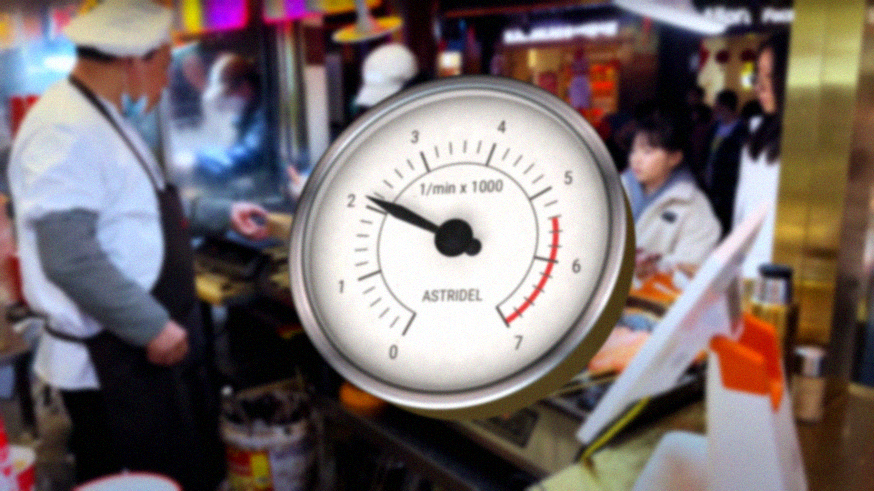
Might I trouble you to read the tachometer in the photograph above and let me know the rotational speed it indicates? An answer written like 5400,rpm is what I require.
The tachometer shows 2100,rpm
